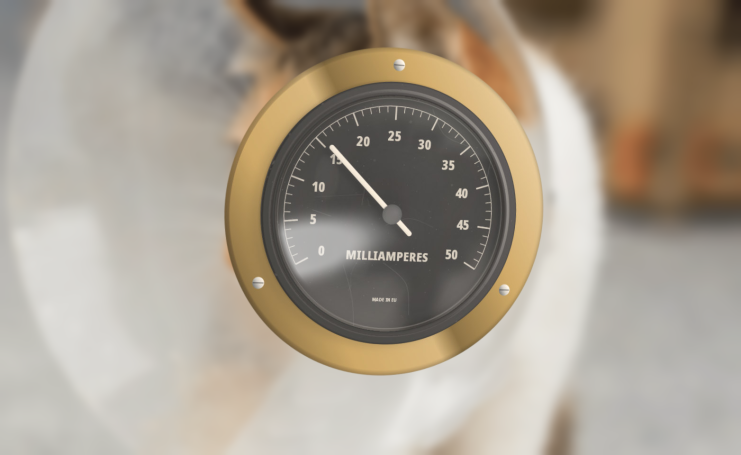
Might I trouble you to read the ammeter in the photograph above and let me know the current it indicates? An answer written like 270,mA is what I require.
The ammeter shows 15.5,mA
